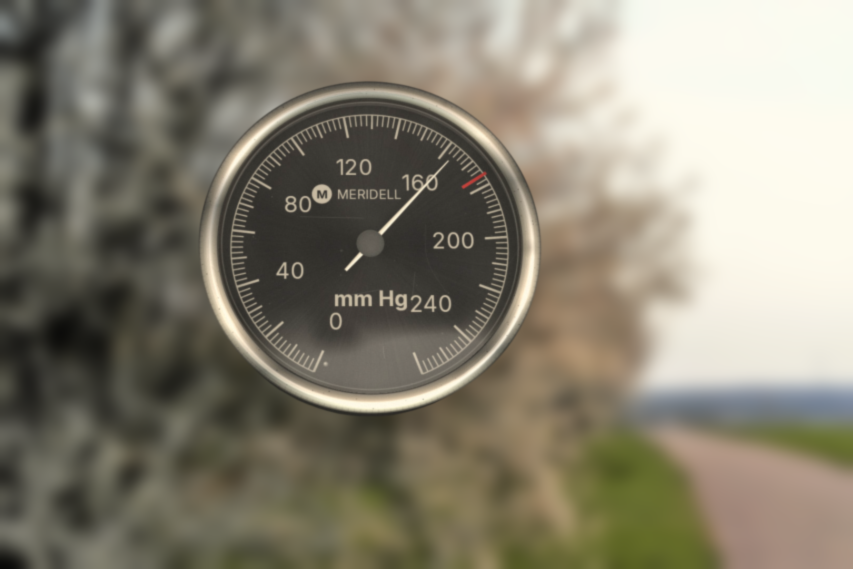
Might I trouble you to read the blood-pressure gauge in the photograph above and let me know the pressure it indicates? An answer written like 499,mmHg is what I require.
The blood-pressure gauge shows 164,mmHg
